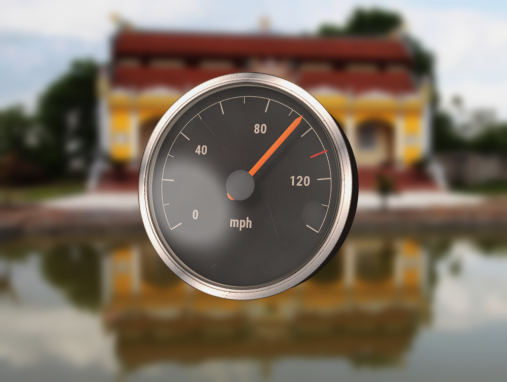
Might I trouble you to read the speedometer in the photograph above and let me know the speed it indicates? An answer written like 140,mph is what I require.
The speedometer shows 95,mph
